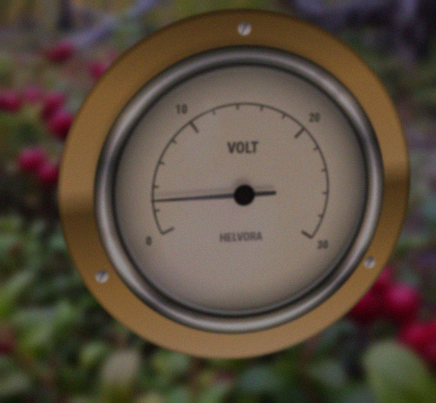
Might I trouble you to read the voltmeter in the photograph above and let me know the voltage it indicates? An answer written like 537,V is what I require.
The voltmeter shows 3,V
